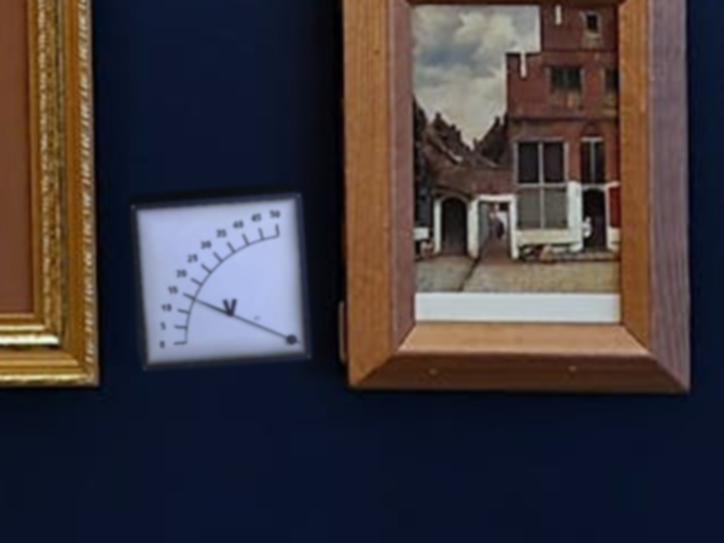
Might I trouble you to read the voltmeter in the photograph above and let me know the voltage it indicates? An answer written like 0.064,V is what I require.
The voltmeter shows 15,V
